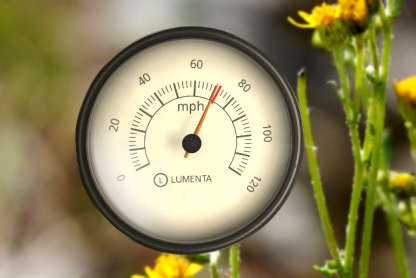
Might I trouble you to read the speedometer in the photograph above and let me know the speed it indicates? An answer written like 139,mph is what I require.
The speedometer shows 70,mph
